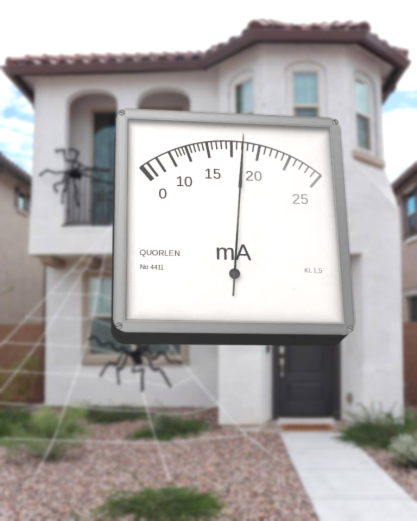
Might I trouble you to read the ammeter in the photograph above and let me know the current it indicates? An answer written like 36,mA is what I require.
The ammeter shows 18.5,mA
